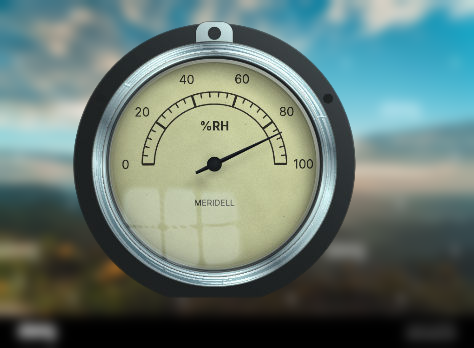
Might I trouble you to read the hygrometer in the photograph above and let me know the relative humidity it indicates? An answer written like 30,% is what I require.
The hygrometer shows 86,%
